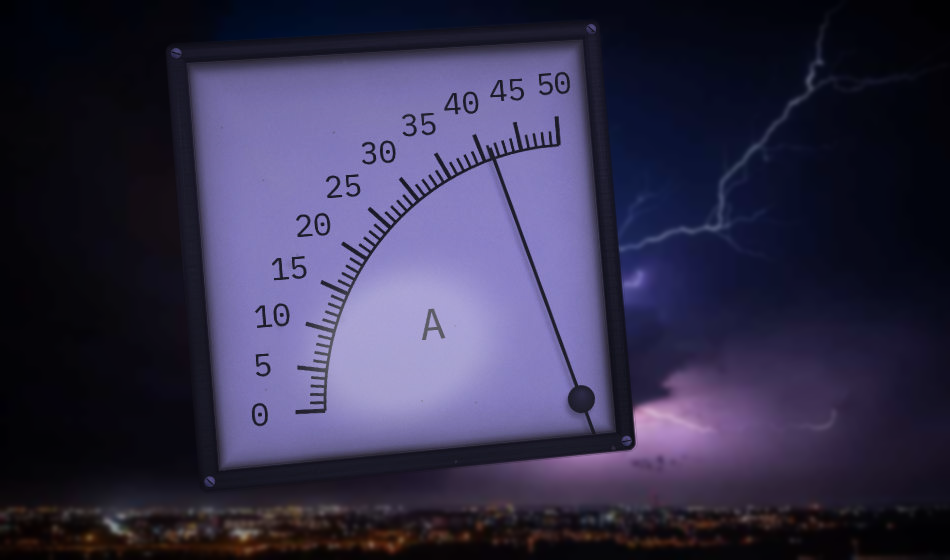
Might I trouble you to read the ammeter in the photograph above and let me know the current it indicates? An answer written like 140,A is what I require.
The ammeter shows 41,A
